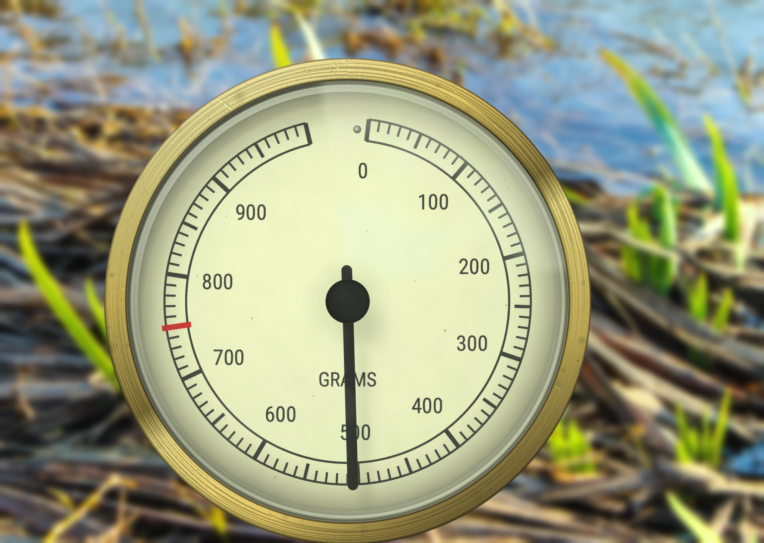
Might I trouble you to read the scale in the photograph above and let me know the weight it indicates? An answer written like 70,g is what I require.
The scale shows 505,g
